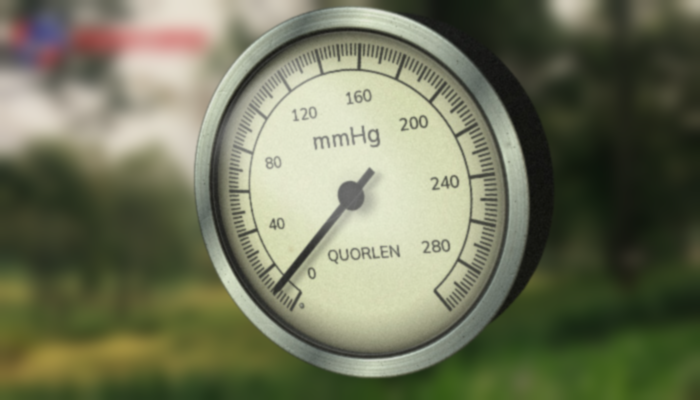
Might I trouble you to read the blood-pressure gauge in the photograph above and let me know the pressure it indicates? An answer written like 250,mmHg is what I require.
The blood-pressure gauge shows 10,mmHg
